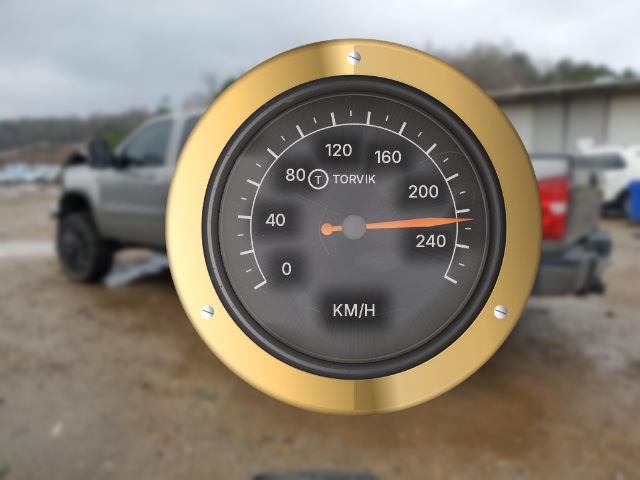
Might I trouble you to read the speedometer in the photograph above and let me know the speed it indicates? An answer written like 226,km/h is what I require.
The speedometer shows 225,km/h
